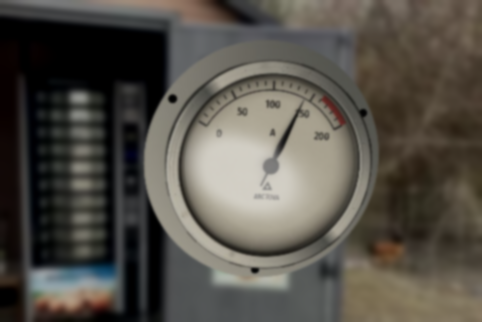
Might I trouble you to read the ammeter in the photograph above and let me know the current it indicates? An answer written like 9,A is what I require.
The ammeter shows 140,A
